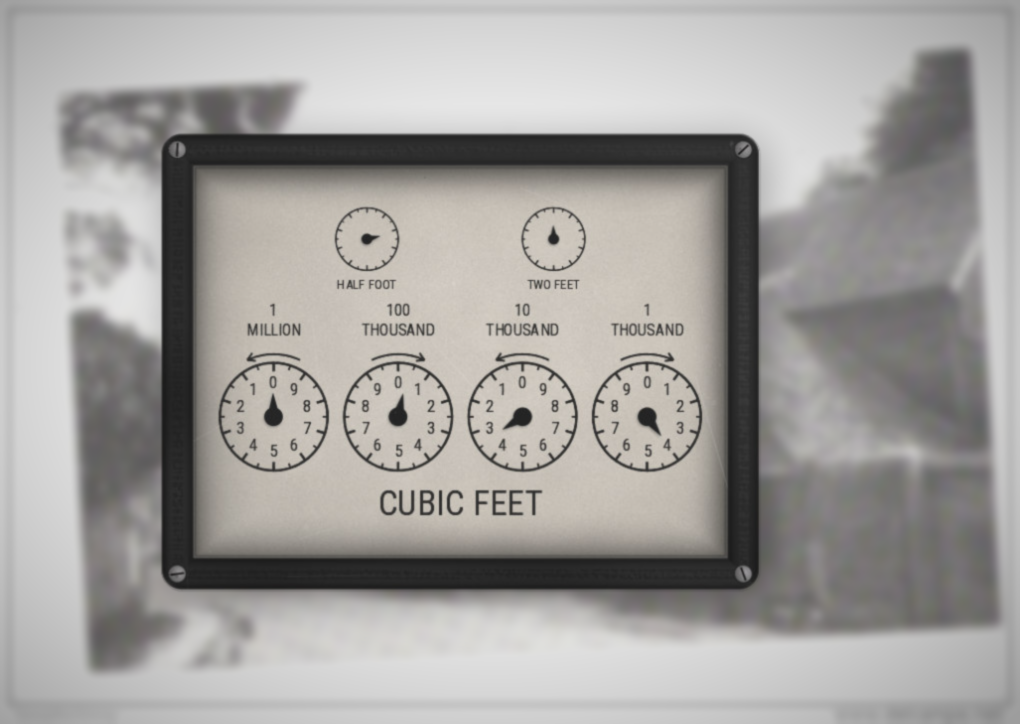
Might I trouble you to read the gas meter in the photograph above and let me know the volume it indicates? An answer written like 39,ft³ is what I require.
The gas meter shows 3400,ft³
